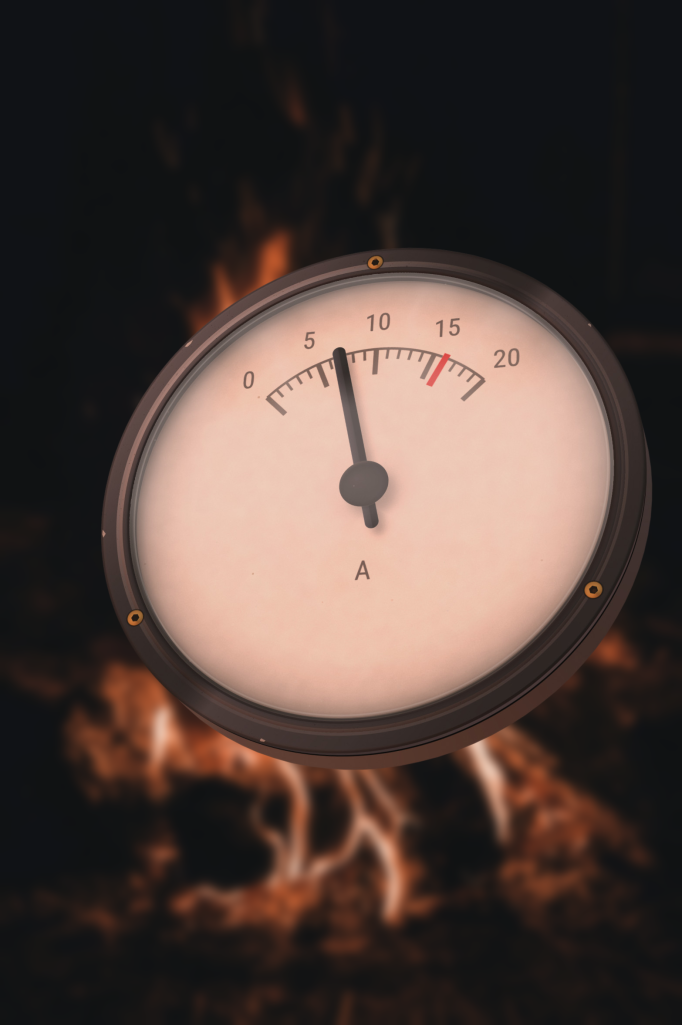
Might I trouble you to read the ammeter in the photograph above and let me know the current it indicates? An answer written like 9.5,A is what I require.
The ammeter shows 7,A
